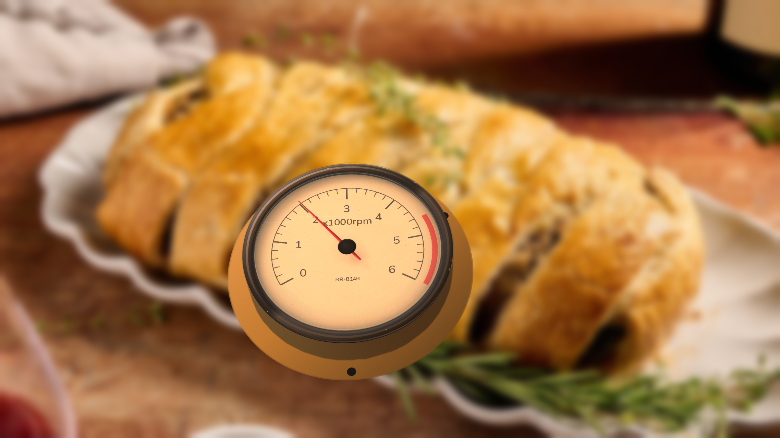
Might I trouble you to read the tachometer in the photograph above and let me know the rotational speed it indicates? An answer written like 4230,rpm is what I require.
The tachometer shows 2000,rpm
